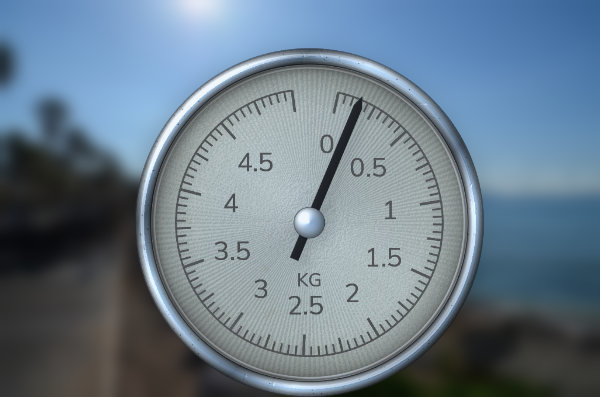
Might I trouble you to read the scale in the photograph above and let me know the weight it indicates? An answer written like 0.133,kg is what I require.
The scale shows 0.15,kg
